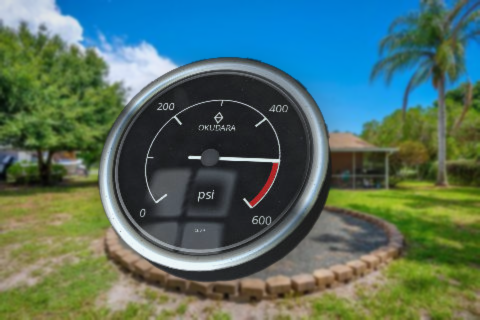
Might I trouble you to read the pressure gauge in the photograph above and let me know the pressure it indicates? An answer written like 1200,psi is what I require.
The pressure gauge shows 500,psi
